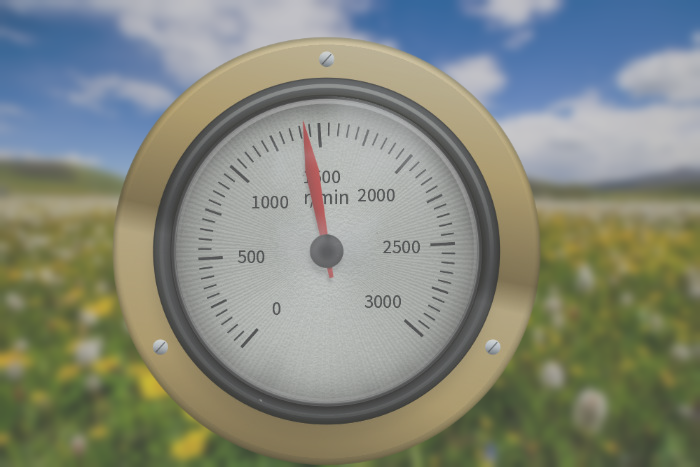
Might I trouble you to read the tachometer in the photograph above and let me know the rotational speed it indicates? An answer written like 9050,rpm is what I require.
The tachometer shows 1425,rpm
